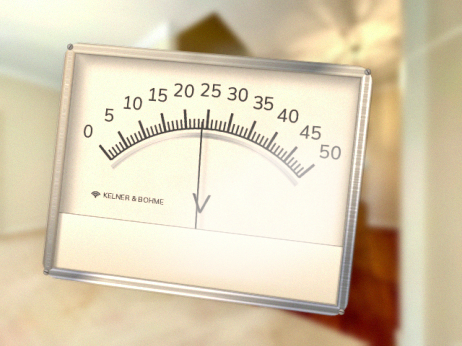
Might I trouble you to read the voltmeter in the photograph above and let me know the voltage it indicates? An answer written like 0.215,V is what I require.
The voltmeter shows 24,V
